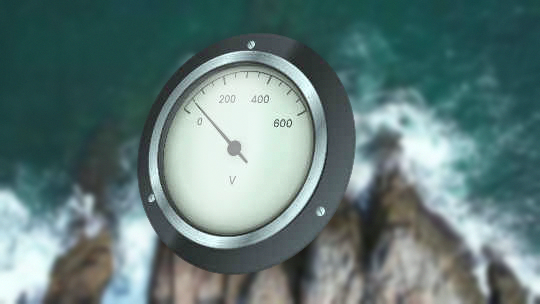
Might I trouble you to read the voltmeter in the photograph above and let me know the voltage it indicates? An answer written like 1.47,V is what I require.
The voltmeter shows 50,V
